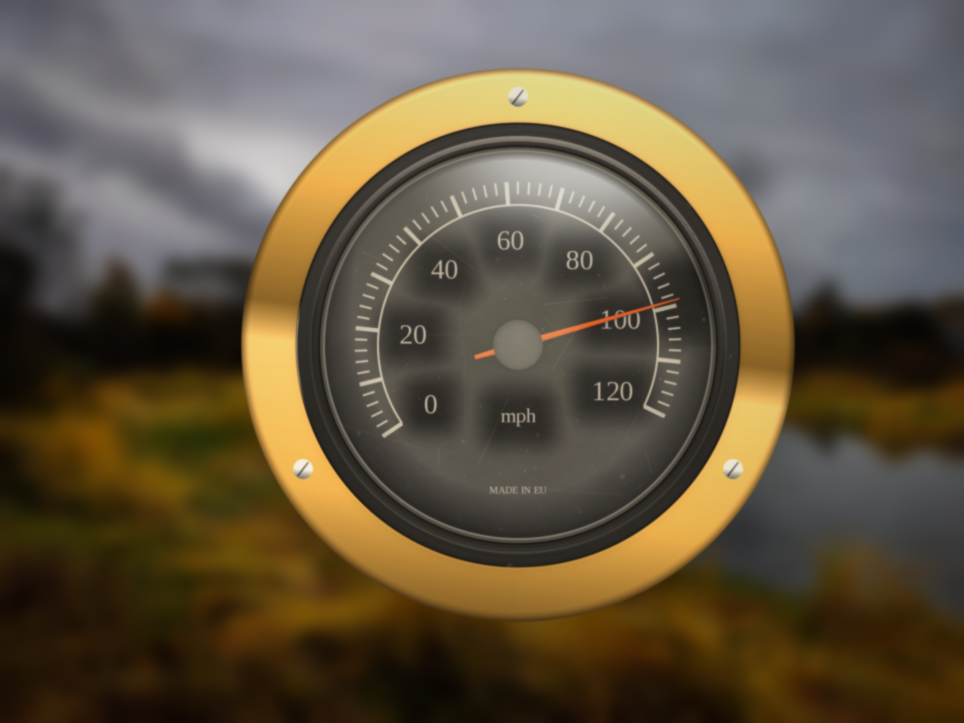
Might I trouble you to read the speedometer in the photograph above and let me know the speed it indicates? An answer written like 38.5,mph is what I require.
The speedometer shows 99,mph
